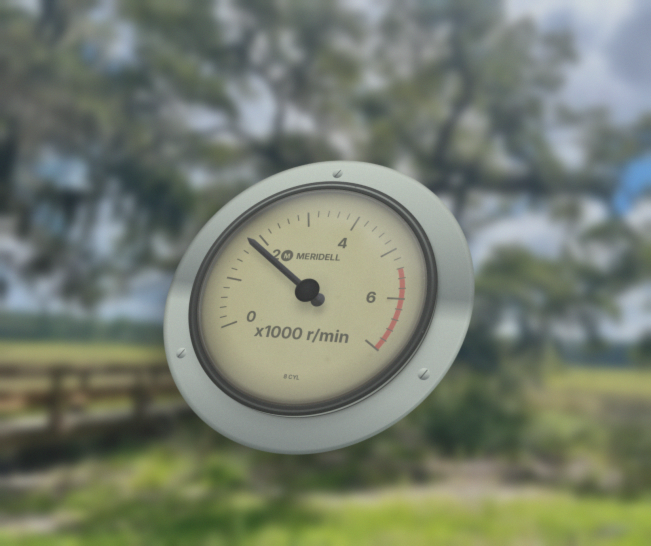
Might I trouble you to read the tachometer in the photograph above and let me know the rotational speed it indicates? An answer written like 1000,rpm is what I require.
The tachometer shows 1800,rpm
